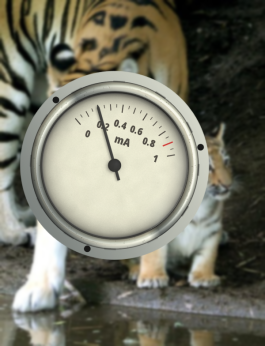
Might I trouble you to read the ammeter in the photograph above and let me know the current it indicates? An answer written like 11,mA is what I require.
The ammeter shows 0.2,mA
